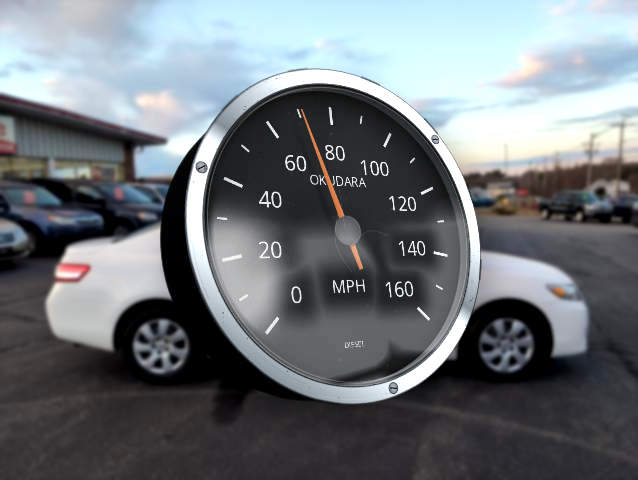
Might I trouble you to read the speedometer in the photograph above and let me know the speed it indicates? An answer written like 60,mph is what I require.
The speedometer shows 70,mph
